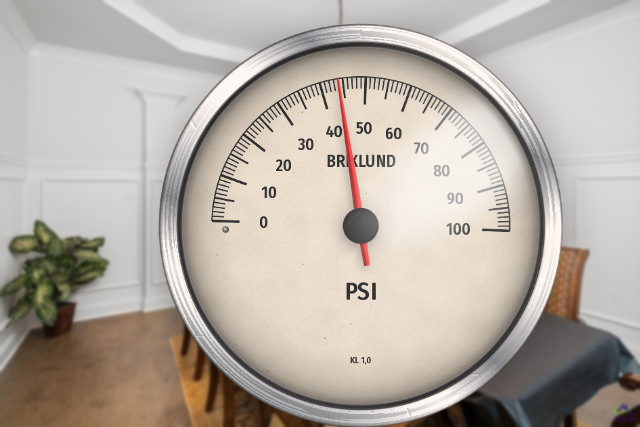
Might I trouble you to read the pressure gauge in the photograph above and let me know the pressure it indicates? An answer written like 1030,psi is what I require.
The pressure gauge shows 44,psi
